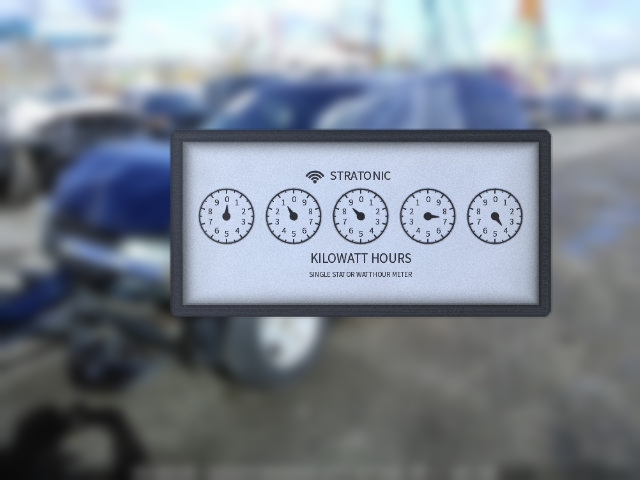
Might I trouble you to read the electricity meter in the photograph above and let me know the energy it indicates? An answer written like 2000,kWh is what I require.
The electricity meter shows 874,kWh
